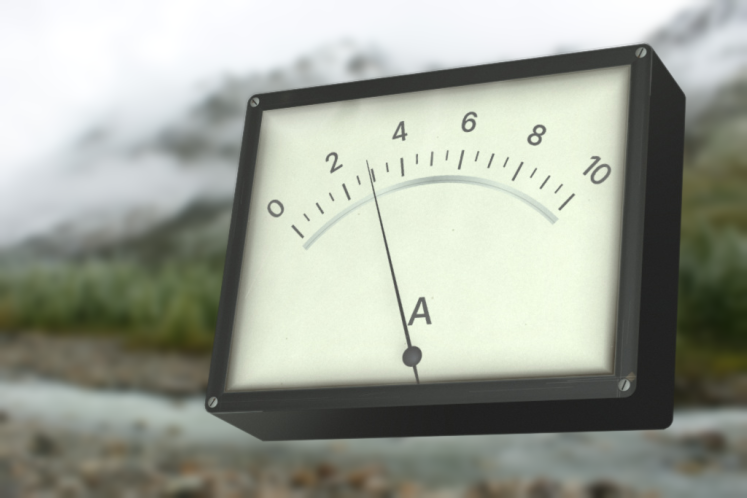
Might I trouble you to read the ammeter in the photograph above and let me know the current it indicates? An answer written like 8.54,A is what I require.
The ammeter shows 3,A
